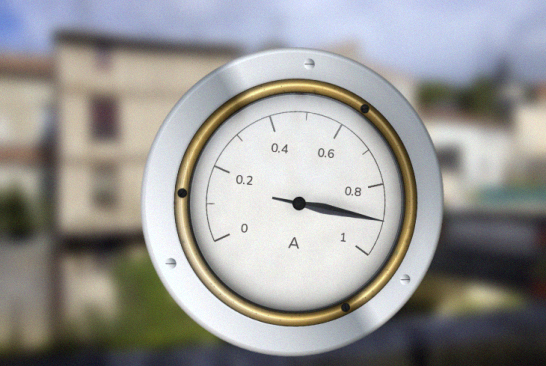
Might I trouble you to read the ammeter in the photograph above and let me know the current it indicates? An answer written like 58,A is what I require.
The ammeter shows 0.9,A
